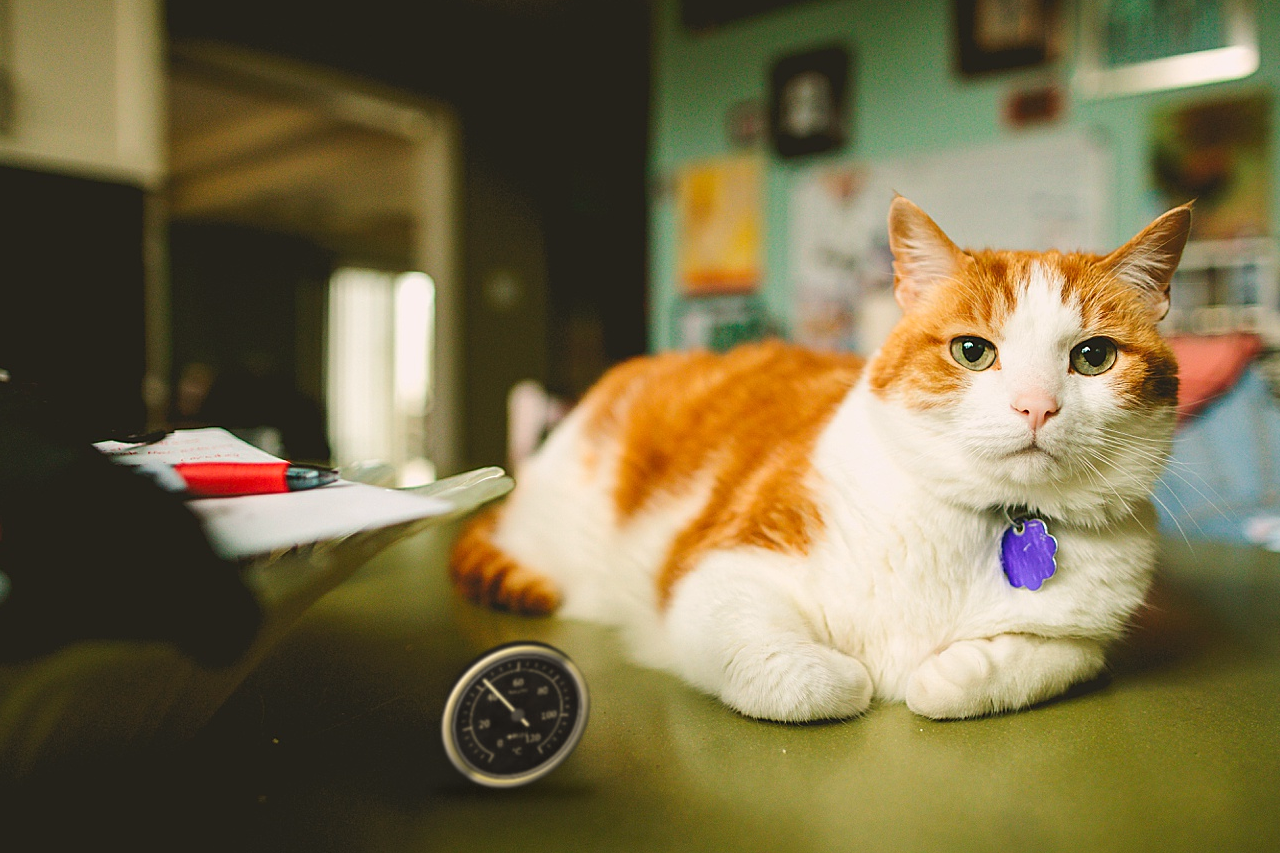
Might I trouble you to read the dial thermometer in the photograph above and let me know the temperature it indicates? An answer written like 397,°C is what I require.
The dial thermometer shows 44,°C
